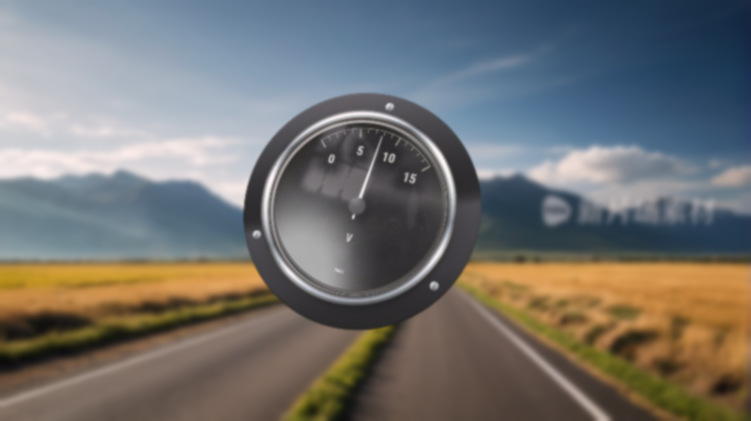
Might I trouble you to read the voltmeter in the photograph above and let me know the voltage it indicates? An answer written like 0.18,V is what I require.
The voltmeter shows 8,V
